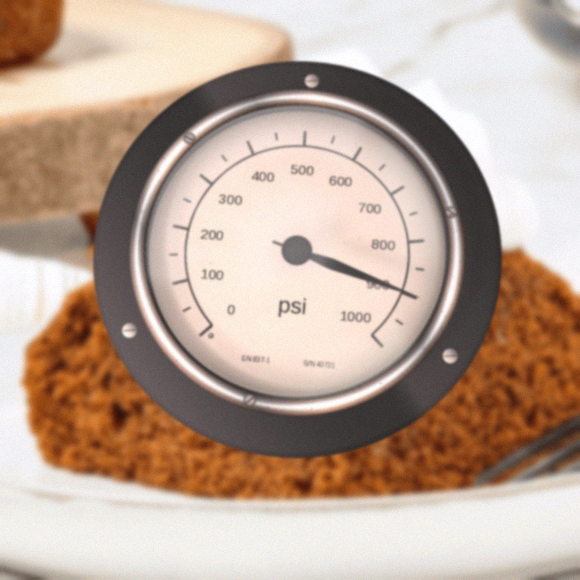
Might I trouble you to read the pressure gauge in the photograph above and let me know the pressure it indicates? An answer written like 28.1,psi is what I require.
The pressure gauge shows 900,psi
